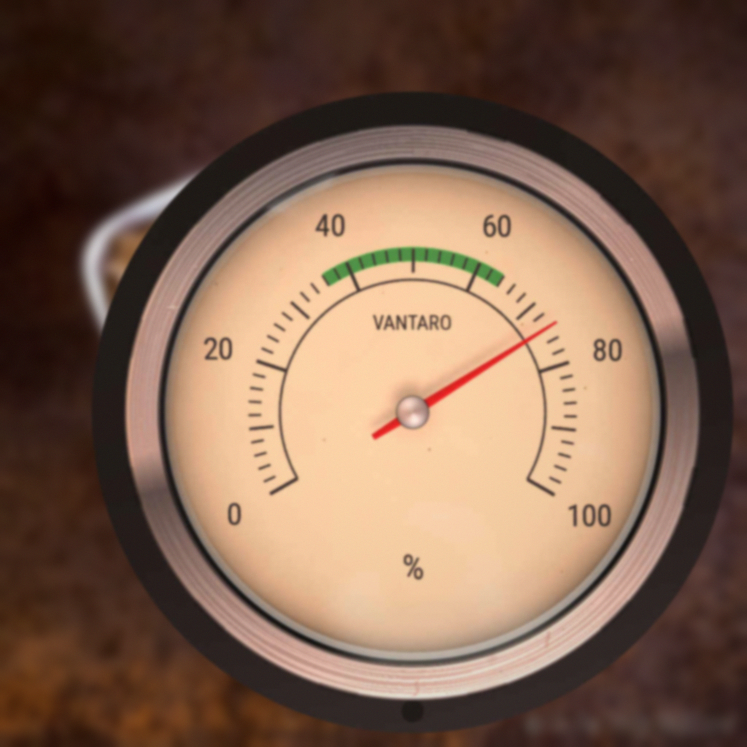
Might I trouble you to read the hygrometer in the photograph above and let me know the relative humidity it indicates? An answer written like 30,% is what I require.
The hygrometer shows 74,%
